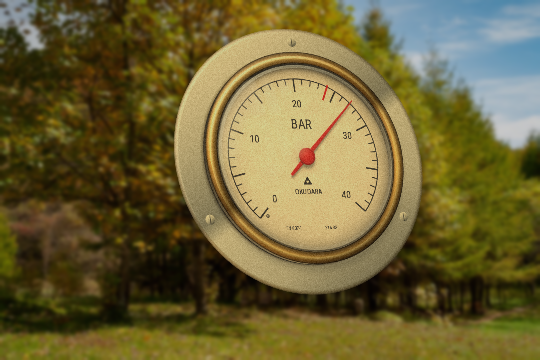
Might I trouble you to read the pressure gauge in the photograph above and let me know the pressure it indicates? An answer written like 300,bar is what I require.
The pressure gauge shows 27,bar
